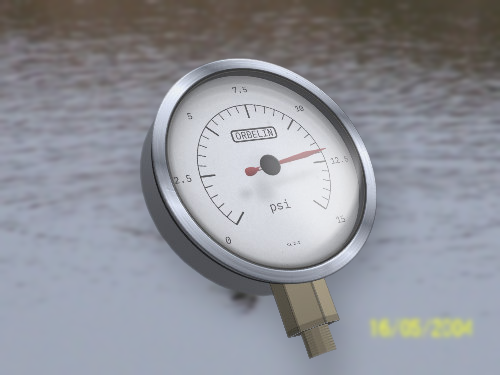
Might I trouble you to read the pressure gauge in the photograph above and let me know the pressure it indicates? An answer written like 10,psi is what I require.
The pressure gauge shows 12,psi
